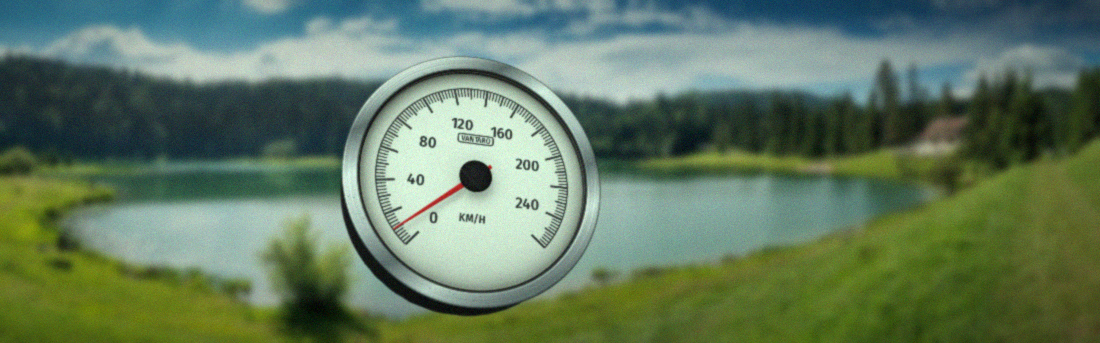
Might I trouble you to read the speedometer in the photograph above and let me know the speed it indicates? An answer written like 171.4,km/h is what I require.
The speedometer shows 10,km/h
